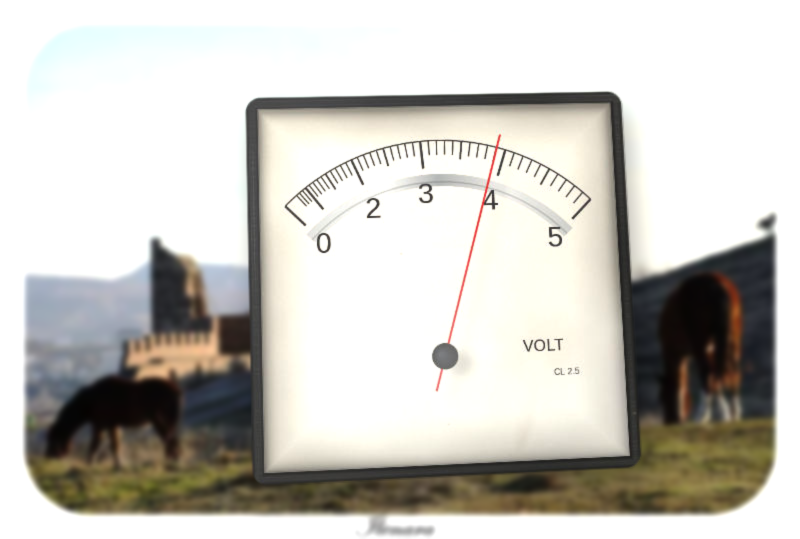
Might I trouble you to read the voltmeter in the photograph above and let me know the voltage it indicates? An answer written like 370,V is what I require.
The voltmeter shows 3.9,V
